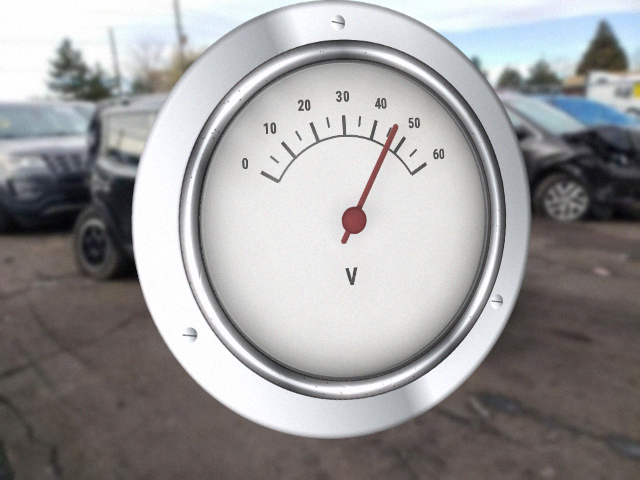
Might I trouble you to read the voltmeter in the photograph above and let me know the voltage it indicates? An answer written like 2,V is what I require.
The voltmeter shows 45,V
